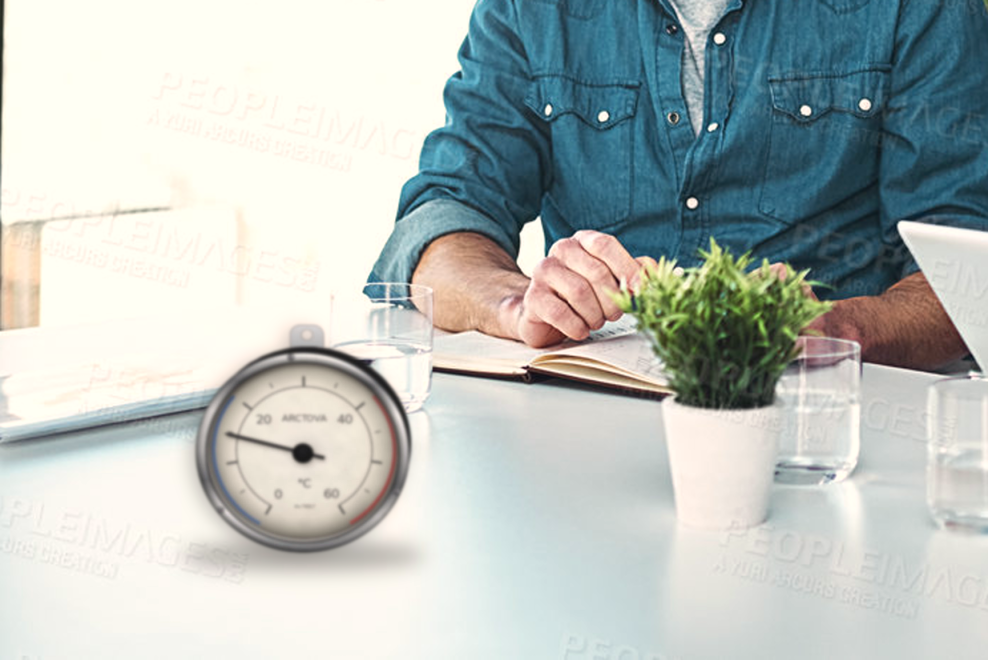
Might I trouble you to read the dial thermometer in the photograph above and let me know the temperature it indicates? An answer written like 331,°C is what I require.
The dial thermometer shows 15,°C
